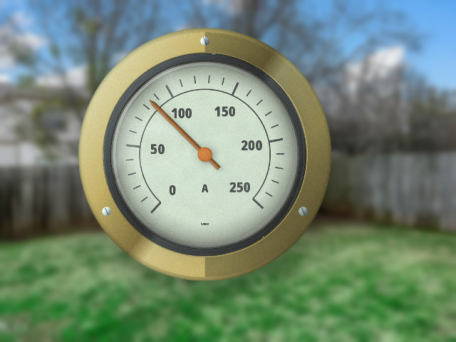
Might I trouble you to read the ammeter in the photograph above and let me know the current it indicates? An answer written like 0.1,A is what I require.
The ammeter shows 85,A
